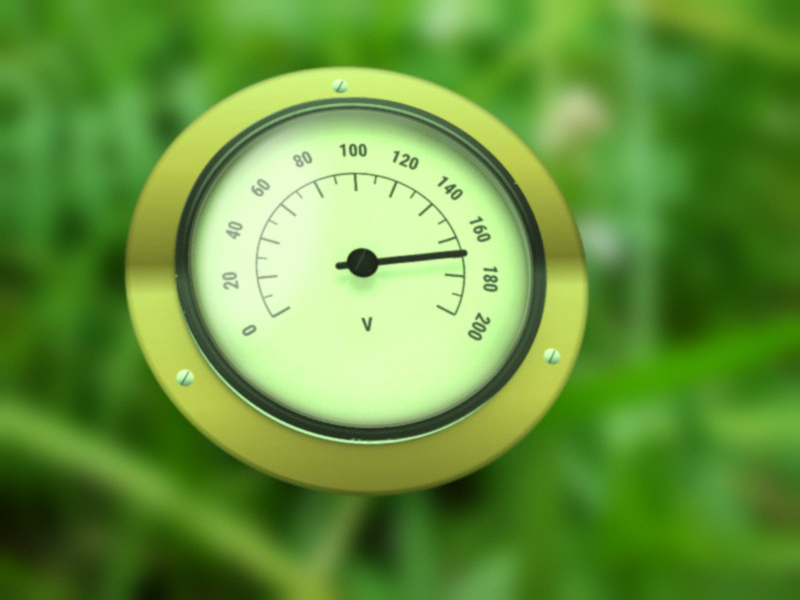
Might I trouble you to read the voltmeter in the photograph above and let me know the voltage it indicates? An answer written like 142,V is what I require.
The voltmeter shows 170,V
